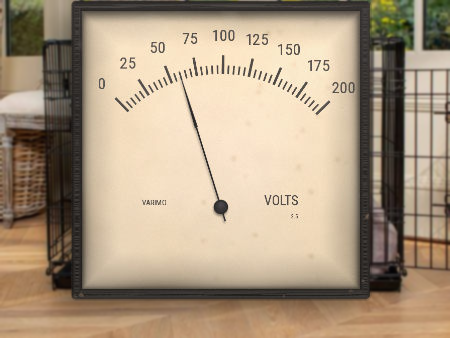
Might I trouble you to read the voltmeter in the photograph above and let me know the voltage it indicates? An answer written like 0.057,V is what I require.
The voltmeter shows 60,V
